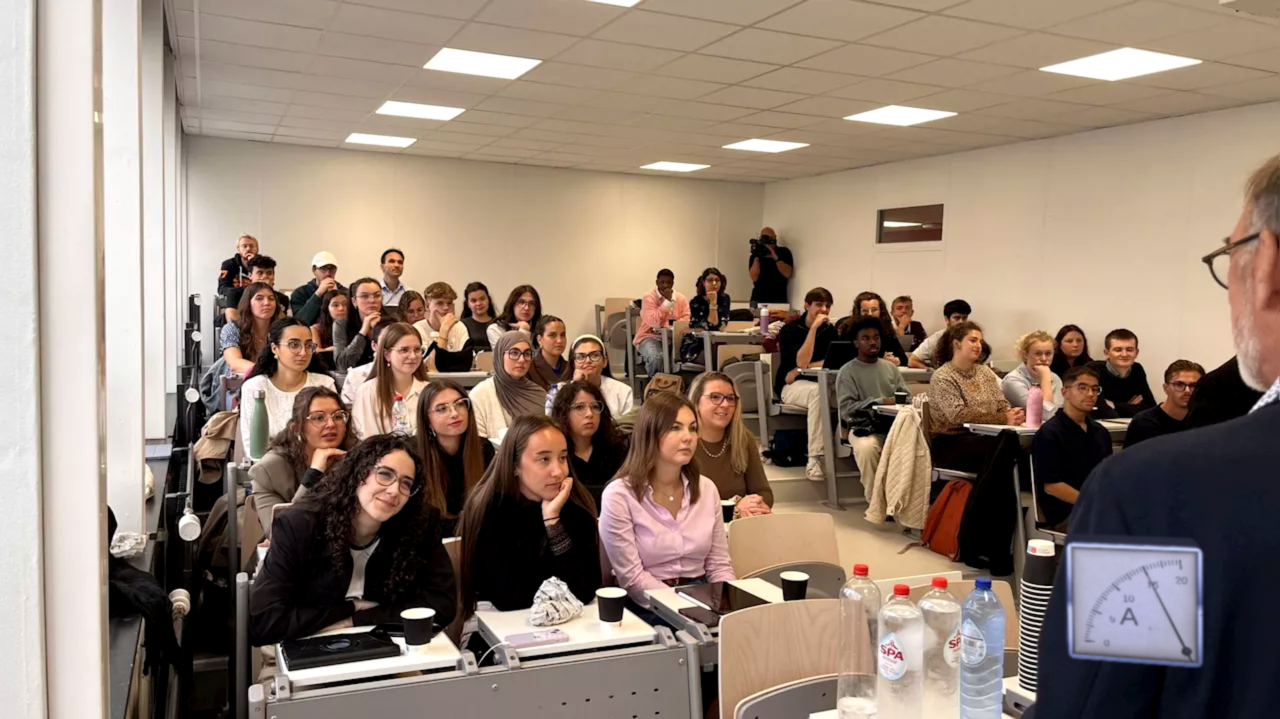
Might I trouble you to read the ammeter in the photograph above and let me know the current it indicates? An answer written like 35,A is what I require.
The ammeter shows 15,A
